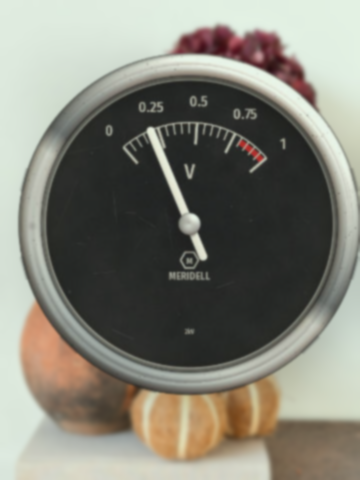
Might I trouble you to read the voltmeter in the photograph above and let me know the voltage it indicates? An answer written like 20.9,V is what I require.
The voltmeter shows 0.2,V
